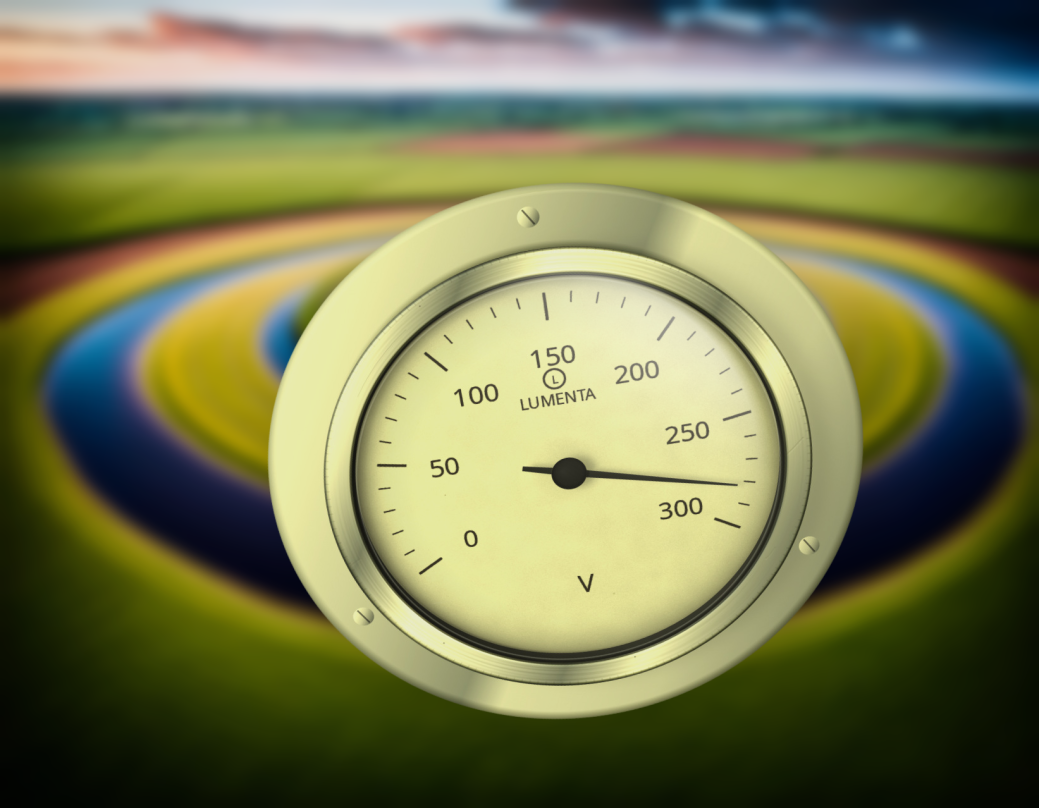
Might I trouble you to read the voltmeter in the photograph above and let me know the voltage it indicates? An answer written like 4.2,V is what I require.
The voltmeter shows 280,V
